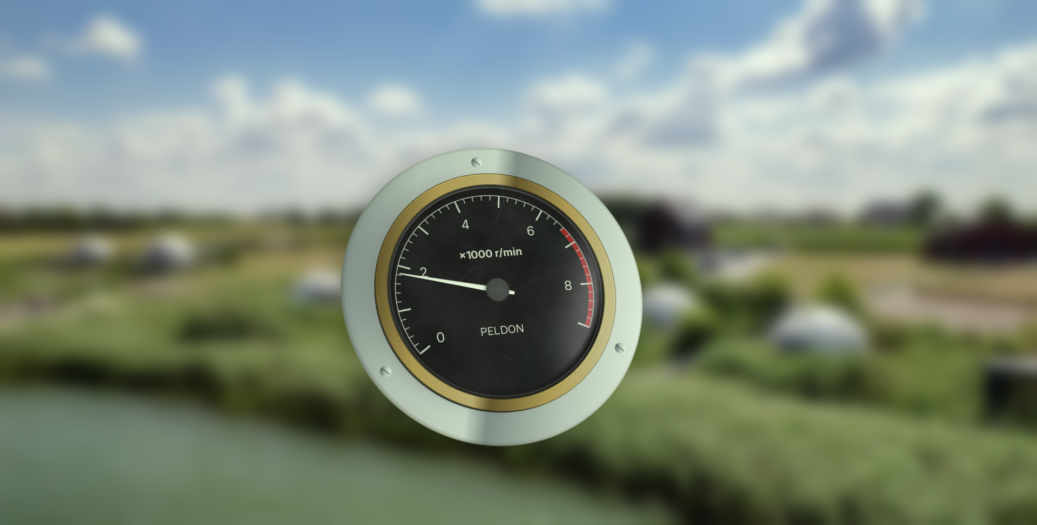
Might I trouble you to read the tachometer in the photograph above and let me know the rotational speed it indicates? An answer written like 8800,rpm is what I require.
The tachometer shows 1800,rpm
